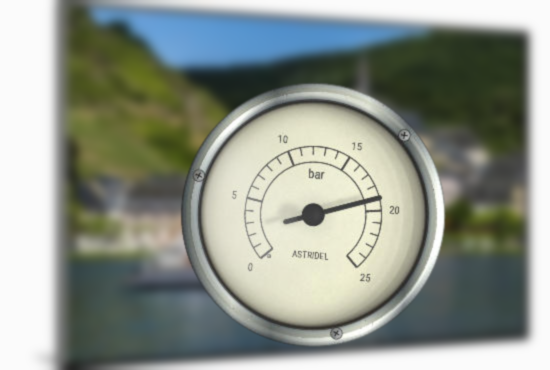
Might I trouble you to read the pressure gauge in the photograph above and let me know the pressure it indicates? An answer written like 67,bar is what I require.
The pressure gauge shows 19,bar
